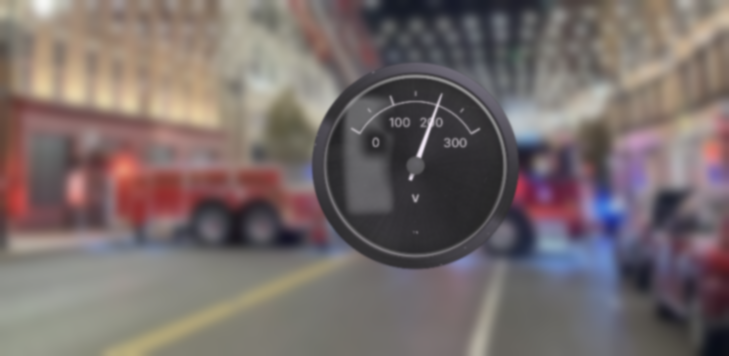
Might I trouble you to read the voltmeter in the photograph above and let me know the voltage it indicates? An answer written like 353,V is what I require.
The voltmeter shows 200,V
